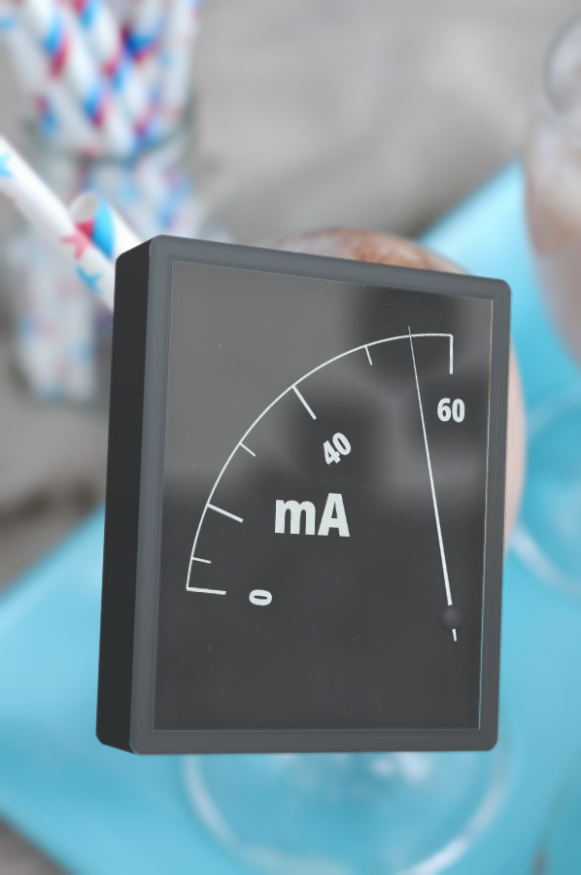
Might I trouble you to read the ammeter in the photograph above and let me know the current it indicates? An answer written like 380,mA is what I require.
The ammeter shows 55,mA
